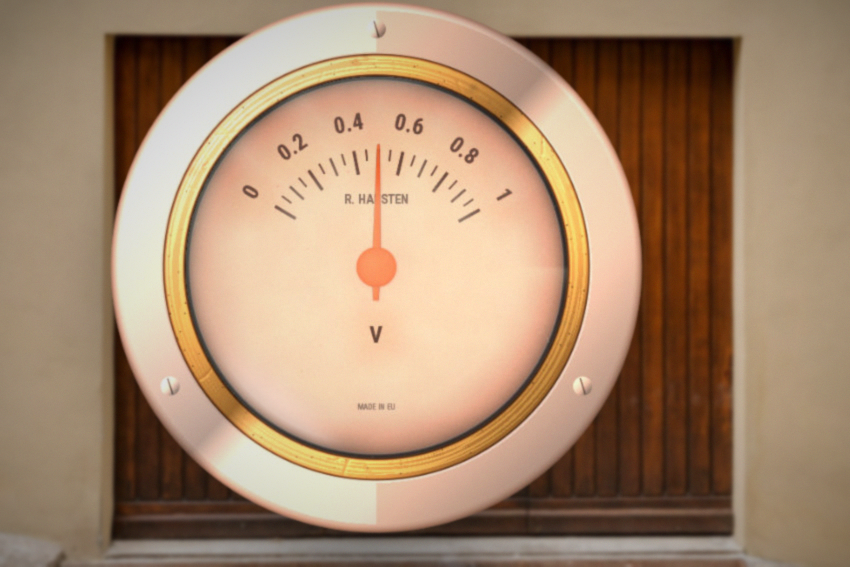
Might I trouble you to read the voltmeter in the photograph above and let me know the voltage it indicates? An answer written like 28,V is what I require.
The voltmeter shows 0.5,V
